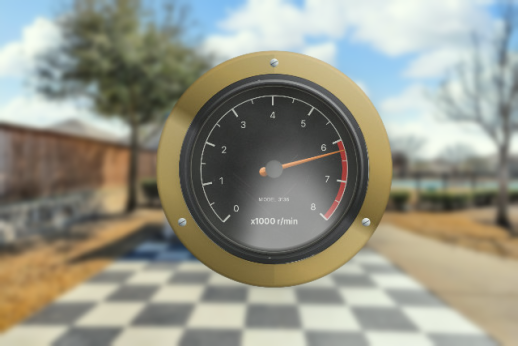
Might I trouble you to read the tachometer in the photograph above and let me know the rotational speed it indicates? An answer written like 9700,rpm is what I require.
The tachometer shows 6250,rpm
